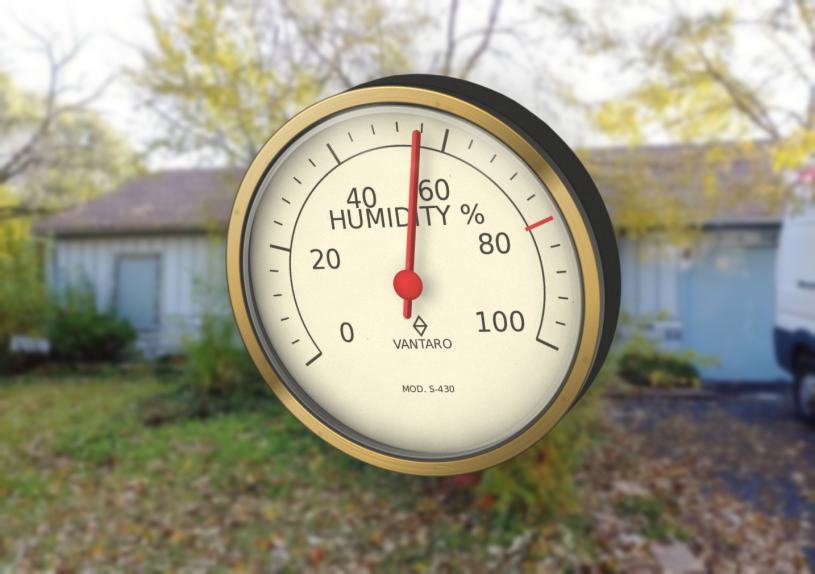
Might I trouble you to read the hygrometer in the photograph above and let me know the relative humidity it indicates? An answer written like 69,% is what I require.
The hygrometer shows 56,%
